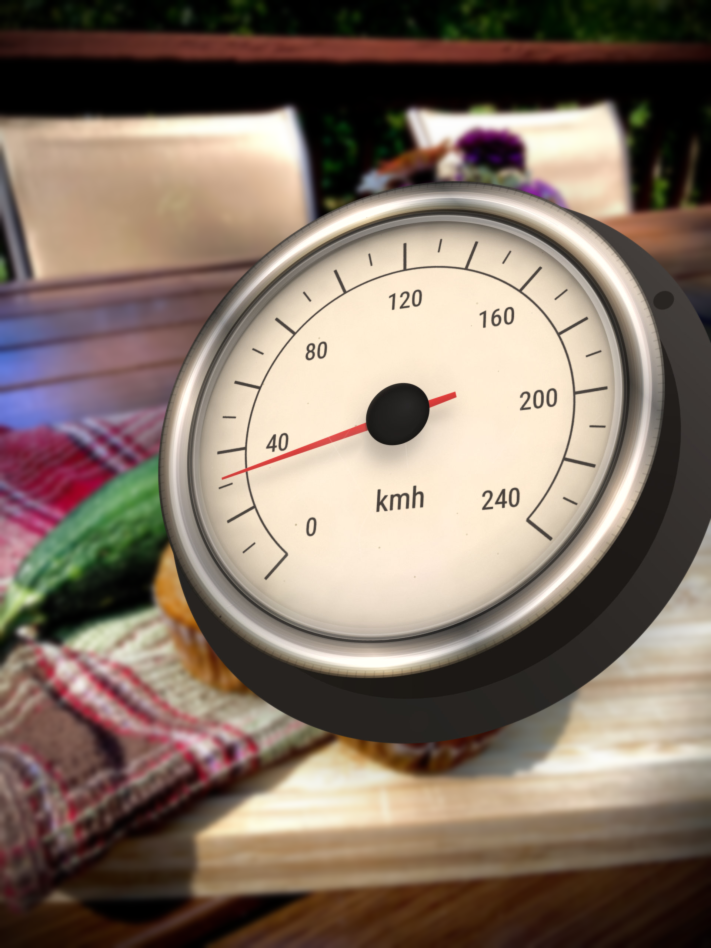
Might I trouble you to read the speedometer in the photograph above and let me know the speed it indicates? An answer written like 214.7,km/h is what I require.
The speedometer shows 30,km/h
